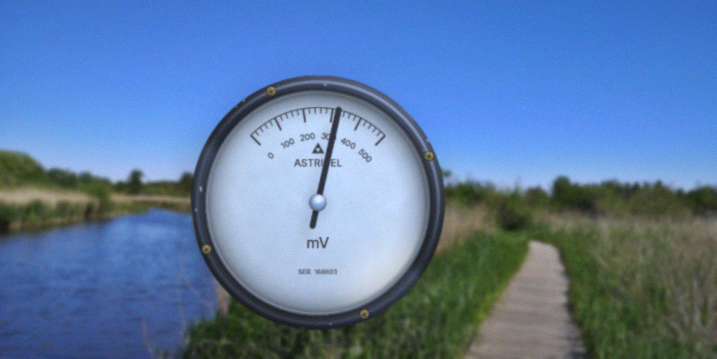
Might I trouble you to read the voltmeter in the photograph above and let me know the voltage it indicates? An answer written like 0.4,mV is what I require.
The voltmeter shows 320,mV
